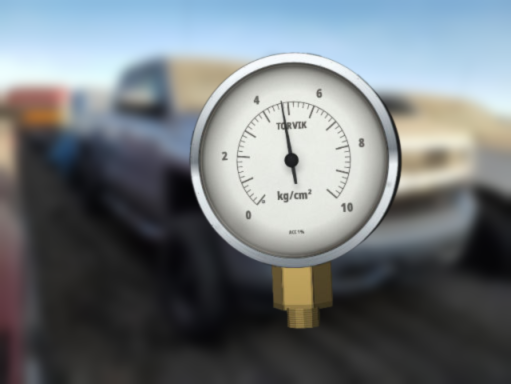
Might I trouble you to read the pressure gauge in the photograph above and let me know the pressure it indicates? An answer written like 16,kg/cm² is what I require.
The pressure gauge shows 4.8,kg/cm²
